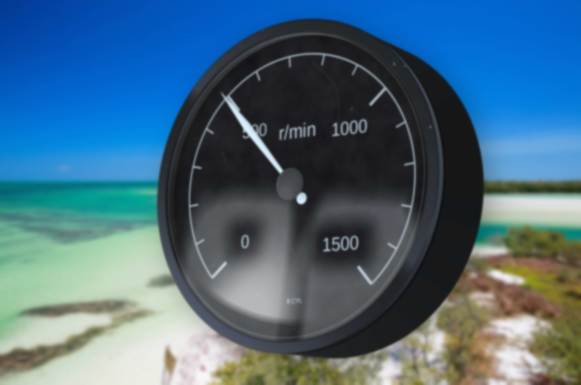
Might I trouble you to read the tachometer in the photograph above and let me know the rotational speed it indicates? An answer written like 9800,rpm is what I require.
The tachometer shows 500,rpm
